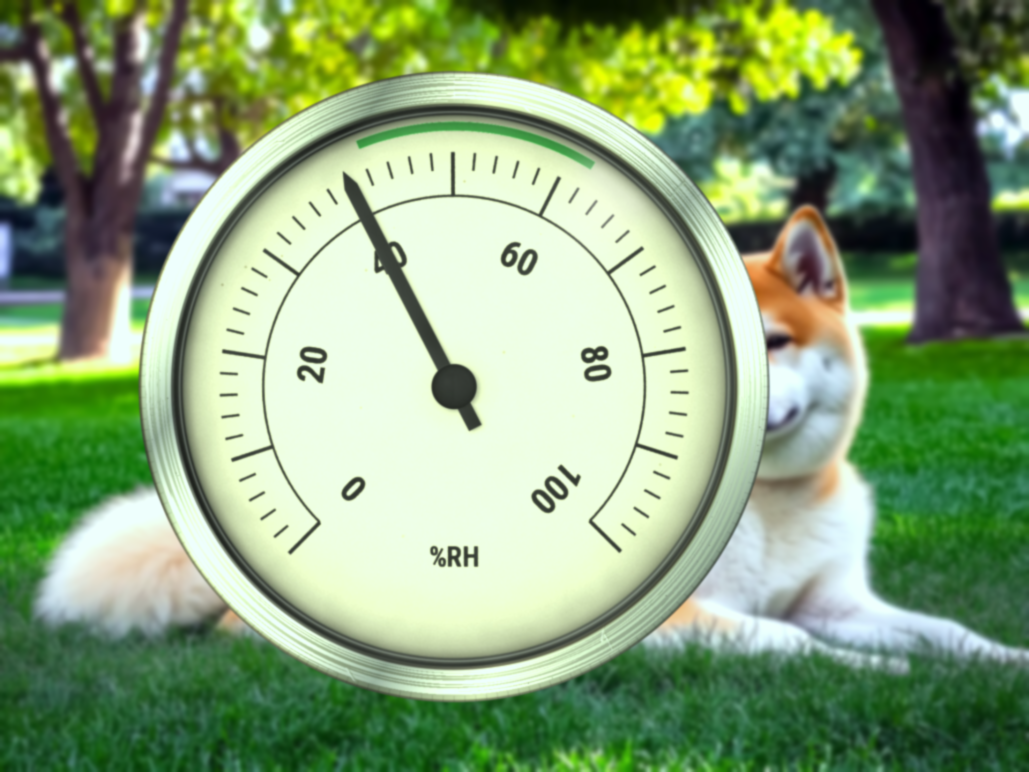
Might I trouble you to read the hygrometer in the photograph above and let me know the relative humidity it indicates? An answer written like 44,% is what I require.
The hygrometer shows 40,%
